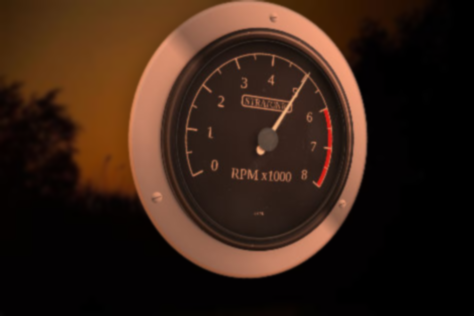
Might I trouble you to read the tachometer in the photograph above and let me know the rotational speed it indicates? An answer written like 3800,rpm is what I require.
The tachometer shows 5000,rpm
